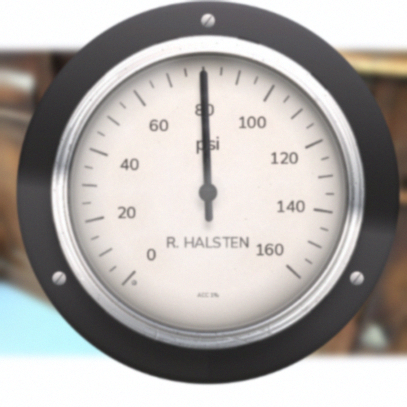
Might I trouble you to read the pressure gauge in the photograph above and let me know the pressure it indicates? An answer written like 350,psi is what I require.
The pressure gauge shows 80,psi
